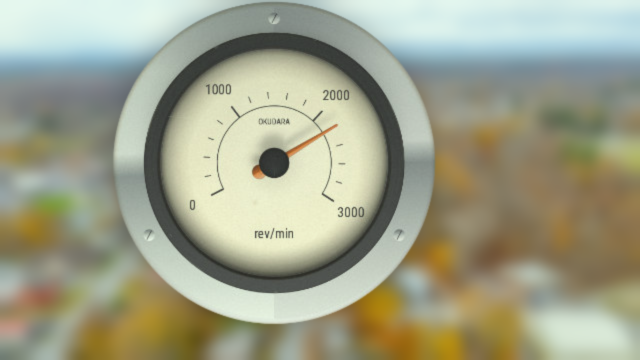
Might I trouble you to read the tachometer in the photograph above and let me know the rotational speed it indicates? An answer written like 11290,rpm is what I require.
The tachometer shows 2200,rpm
